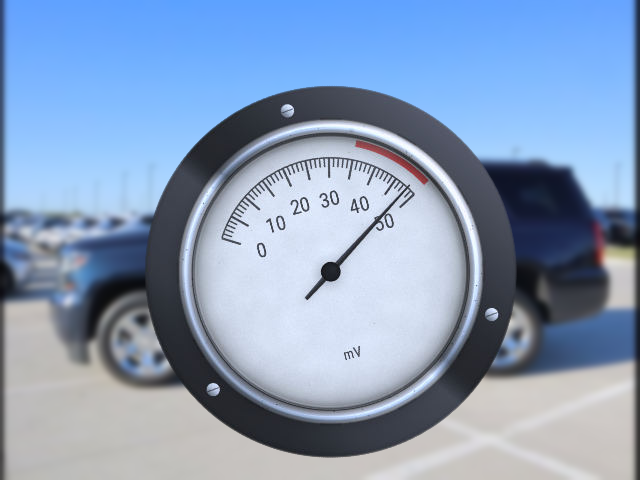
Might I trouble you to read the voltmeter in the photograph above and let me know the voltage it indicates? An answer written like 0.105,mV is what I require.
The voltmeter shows 48,mV
